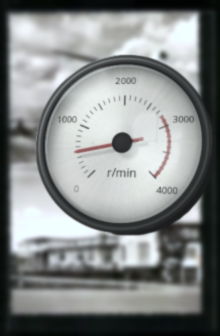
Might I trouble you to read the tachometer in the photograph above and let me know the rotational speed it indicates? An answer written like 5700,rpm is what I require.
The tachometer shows 500,rpm
